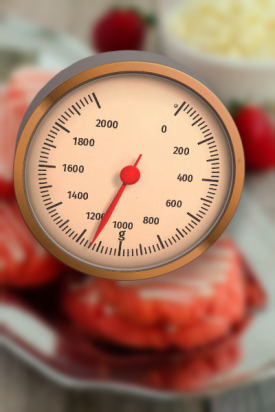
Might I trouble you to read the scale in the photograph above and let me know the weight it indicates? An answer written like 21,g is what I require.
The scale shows 1140,g
